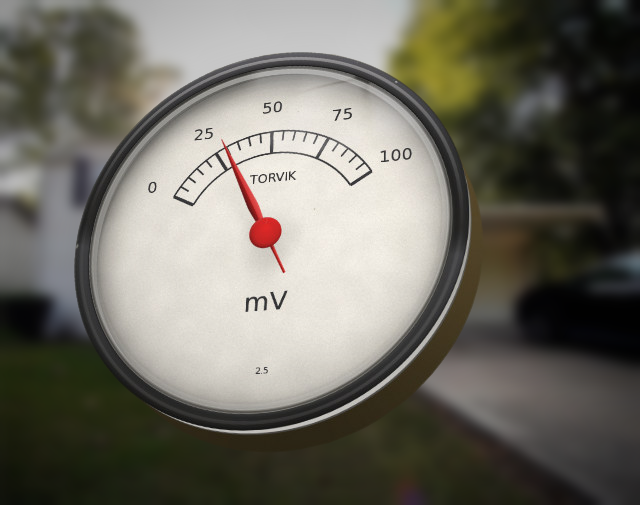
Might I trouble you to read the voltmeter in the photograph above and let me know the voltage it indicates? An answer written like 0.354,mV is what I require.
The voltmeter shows 30,mV
